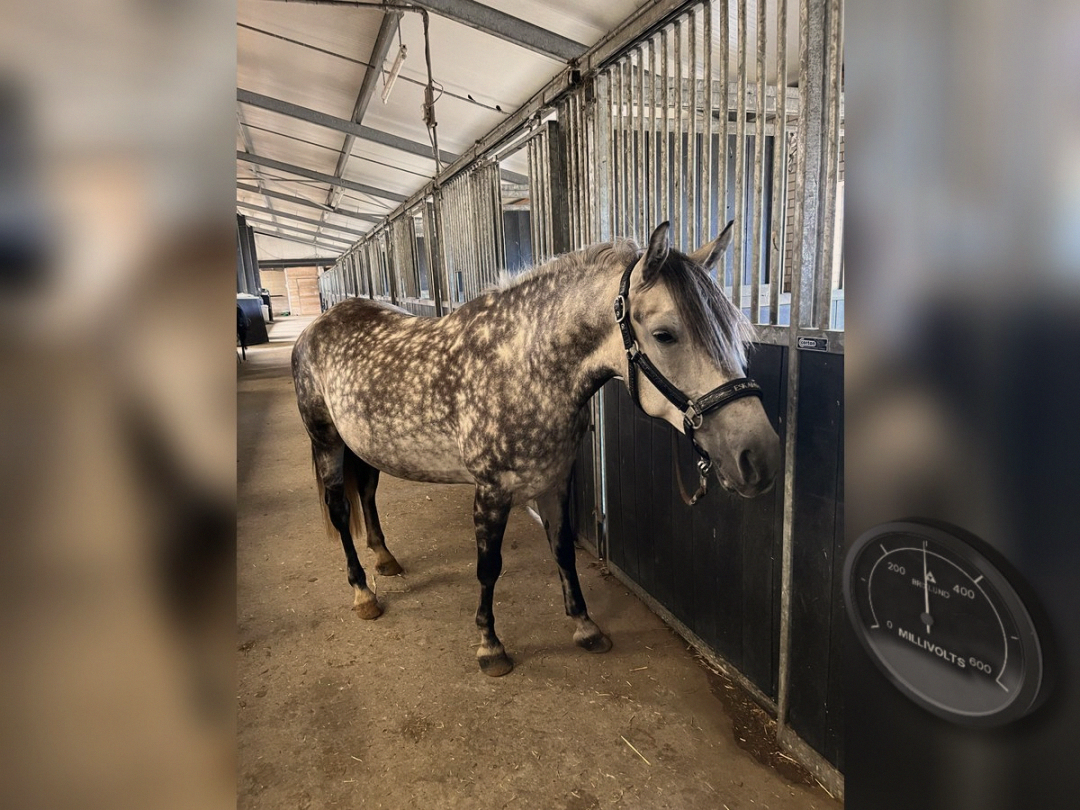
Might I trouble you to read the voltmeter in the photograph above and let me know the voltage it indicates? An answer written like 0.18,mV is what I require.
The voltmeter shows 300,mV
